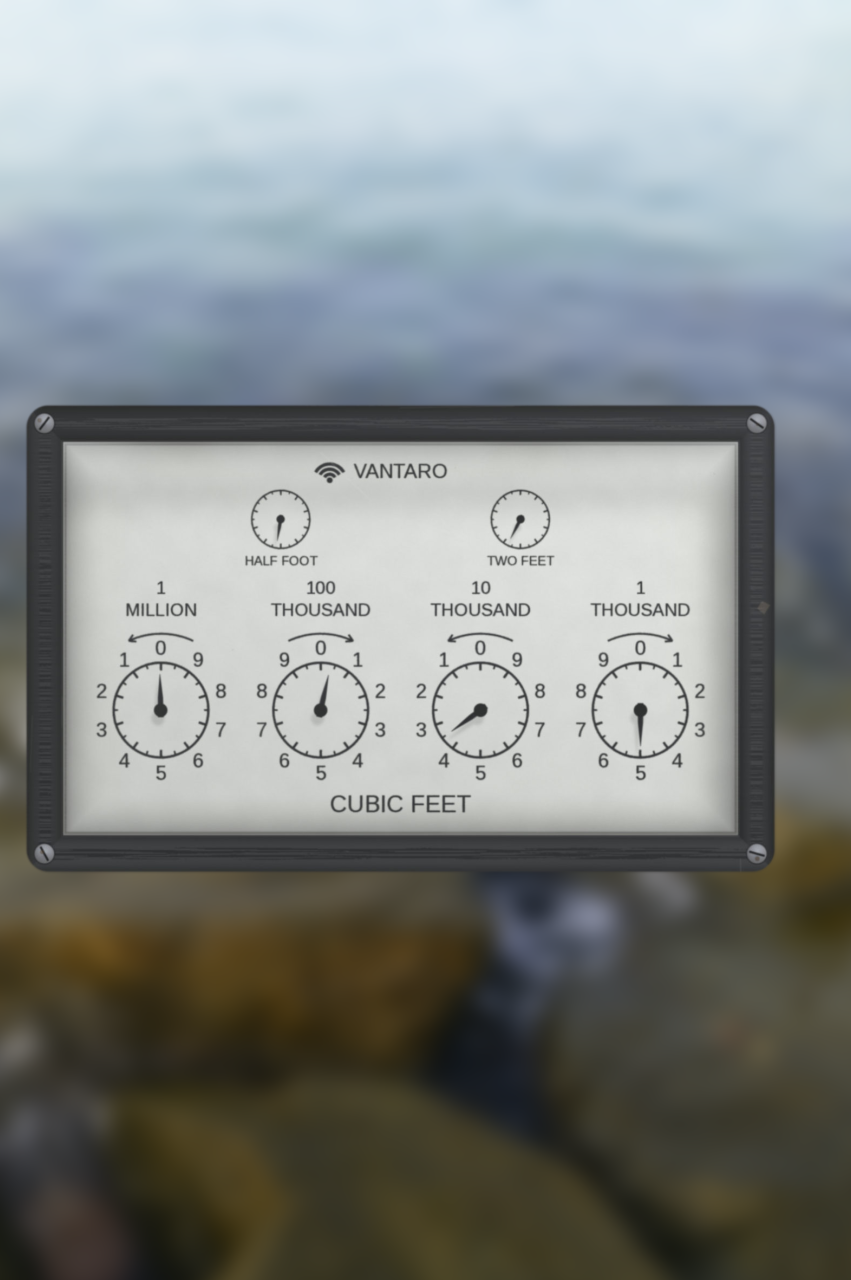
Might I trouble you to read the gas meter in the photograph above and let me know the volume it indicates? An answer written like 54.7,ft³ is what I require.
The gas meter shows 3500,ft³
